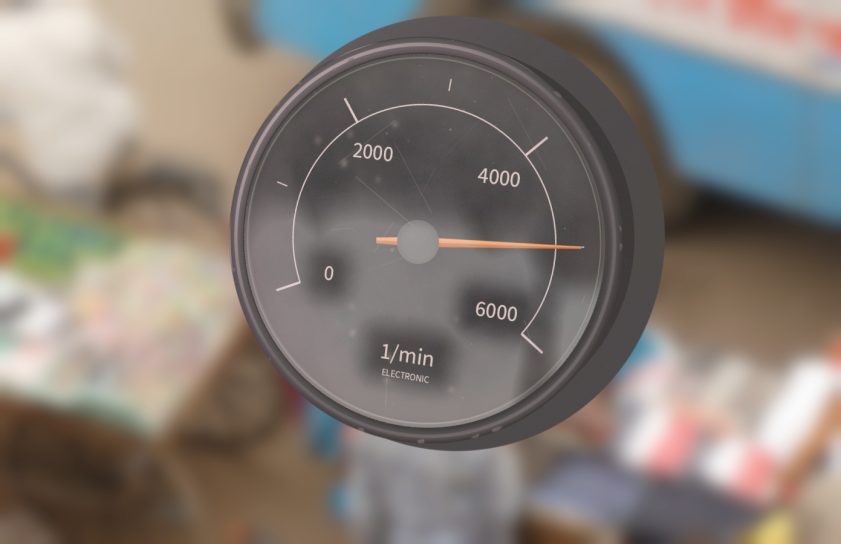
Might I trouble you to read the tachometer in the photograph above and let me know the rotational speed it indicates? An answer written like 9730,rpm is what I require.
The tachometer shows 5000,rpm
